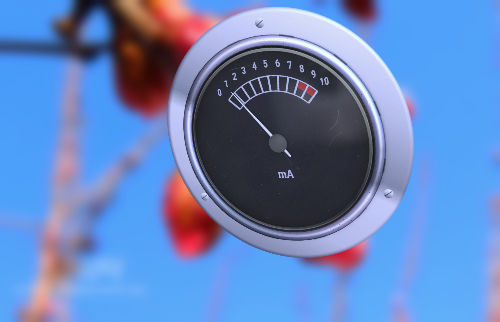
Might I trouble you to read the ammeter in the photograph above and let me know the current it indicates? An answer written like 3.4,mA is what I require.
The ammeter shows 1,mA
